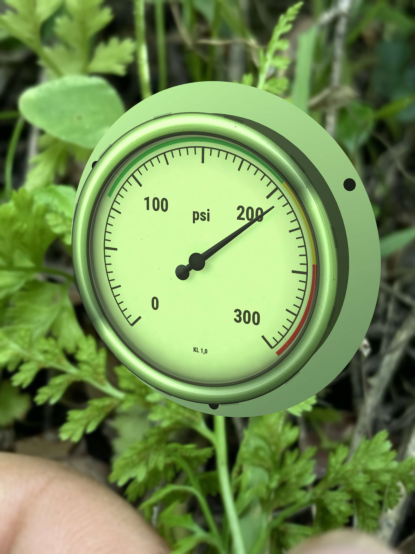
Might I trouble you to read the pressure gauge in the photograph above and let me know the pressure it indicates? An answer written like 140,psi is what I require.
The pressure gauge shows 207.5,psi
